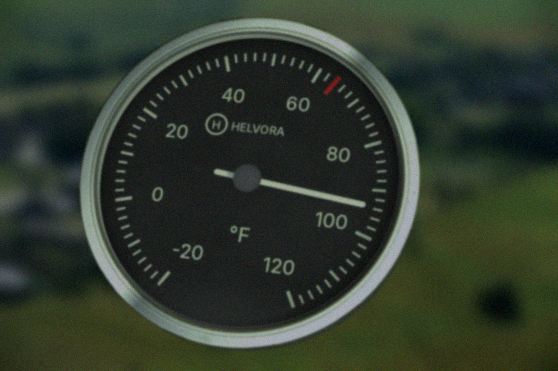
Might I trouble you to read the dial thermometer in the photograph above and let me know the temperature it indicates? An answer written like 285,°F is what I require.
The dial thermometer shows 94,°F
